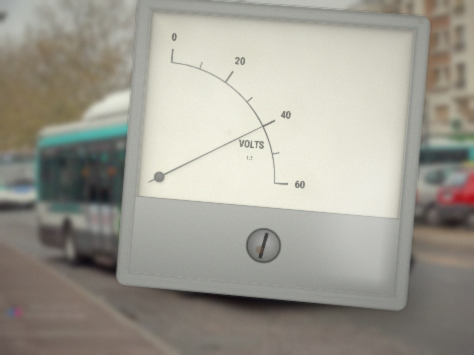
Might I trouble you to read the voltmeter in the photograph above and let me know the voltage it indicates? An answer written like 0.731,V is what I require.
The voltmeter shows 40,V
